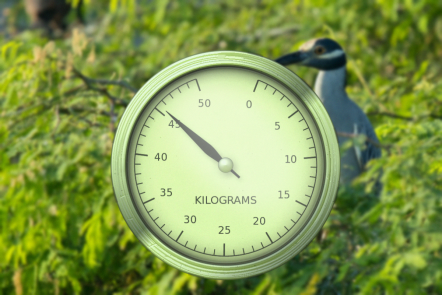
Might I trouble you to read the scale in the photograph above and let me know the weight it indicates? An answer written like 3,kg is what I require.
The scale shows 45.5,kg
